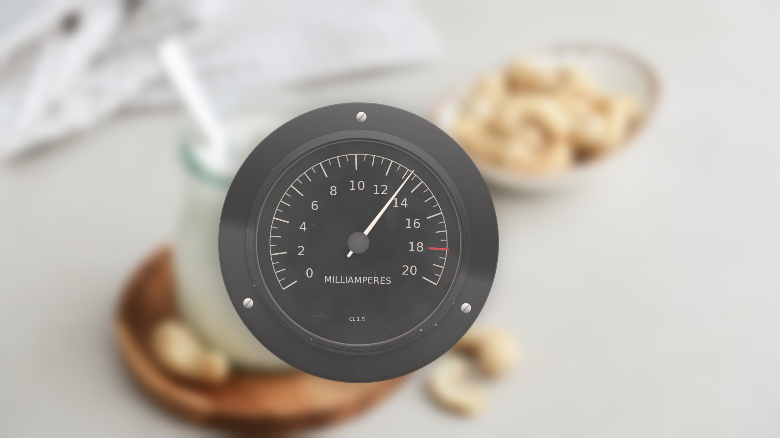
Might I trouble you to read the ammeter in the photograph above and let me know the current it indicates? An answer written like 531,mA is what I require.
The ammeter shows 13.25,mA
